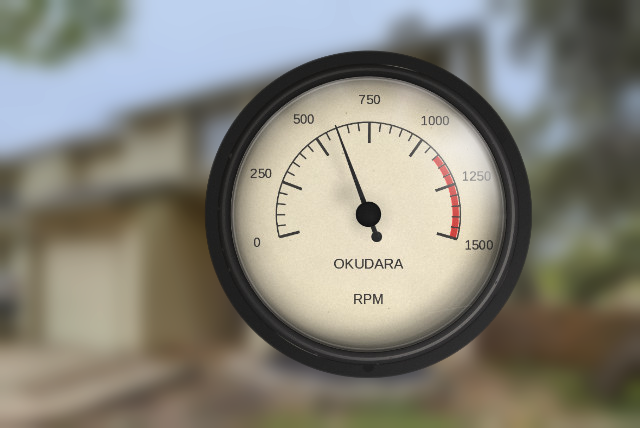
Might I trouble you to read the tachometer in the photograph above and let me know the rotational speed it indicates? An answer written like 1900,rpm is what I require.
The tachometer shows 600,rpm
